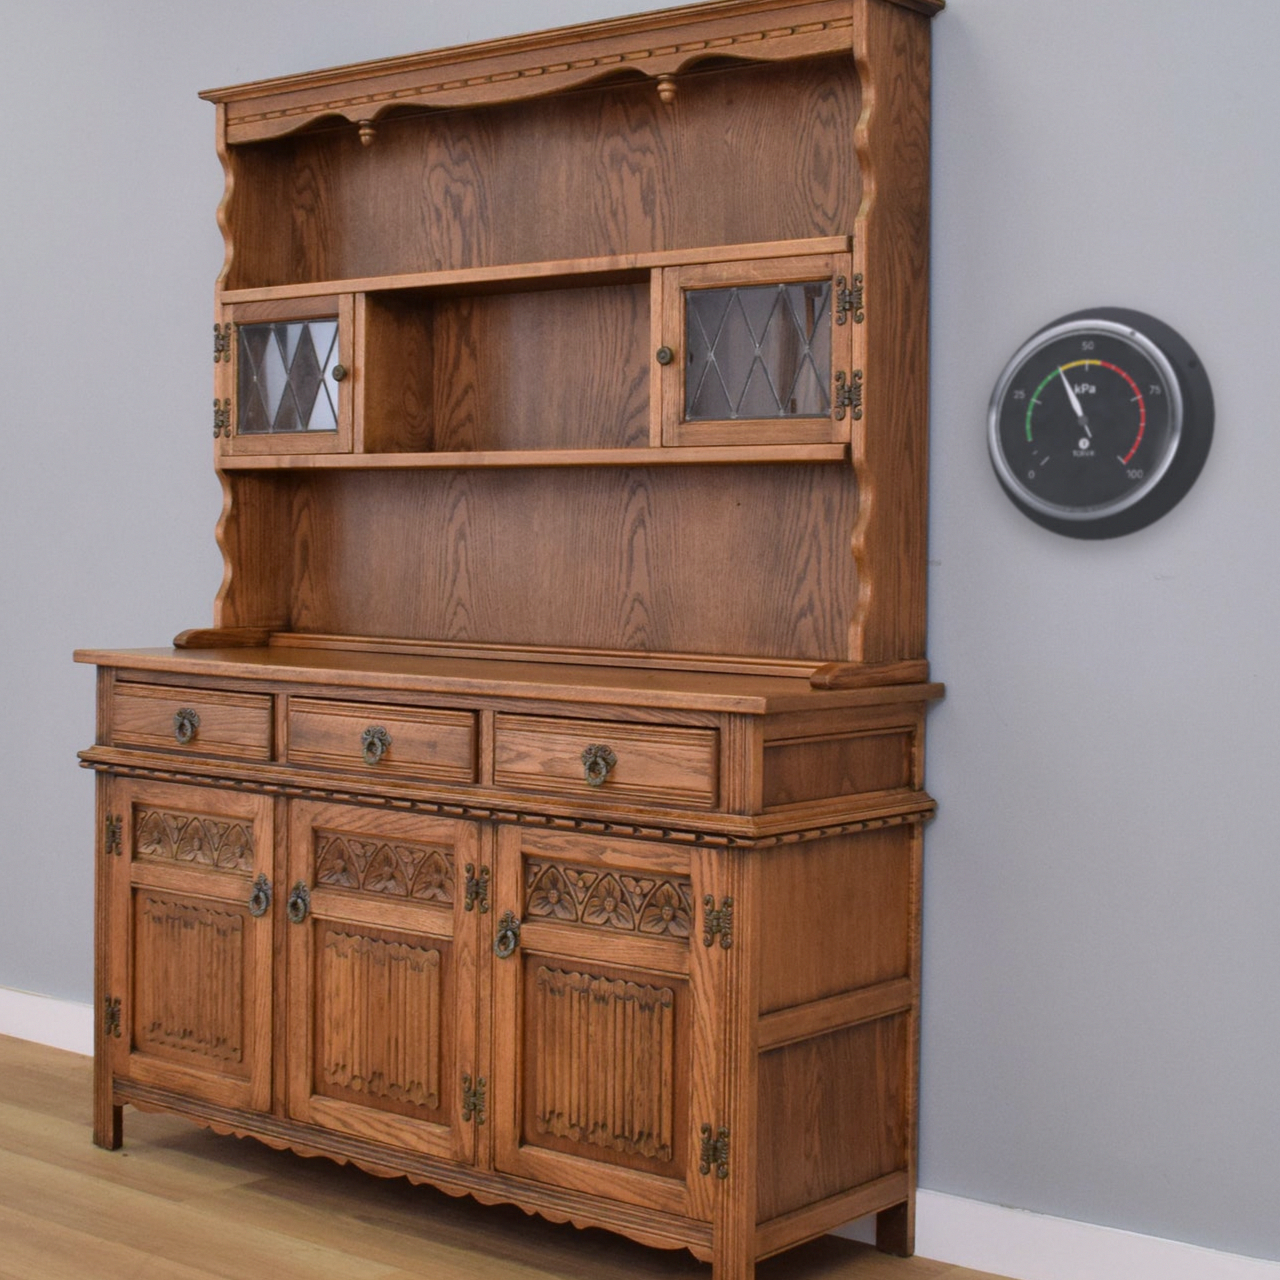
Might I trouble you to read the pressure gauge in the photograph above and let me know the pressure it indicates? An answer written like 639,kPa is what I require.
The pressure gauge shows 40,kPa
